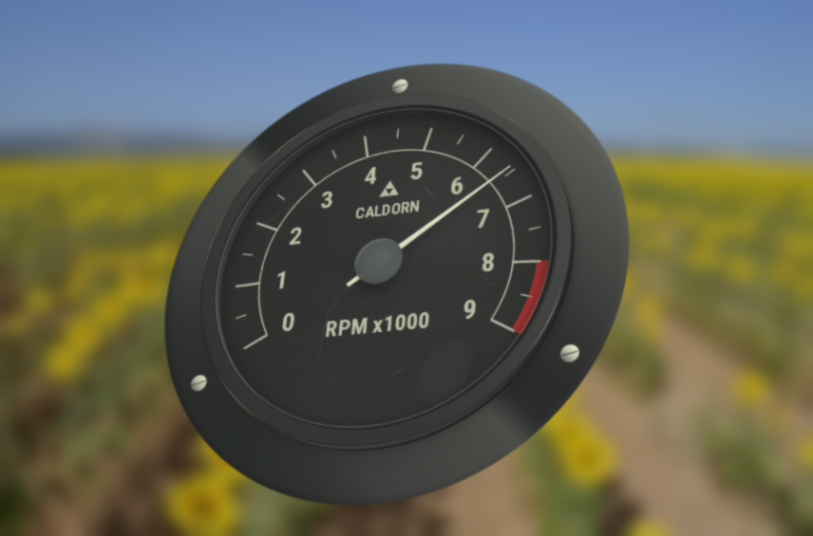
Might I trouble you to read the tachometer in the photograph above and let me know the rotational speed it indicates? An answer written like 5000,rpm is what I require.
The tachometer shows 6500,rpm
